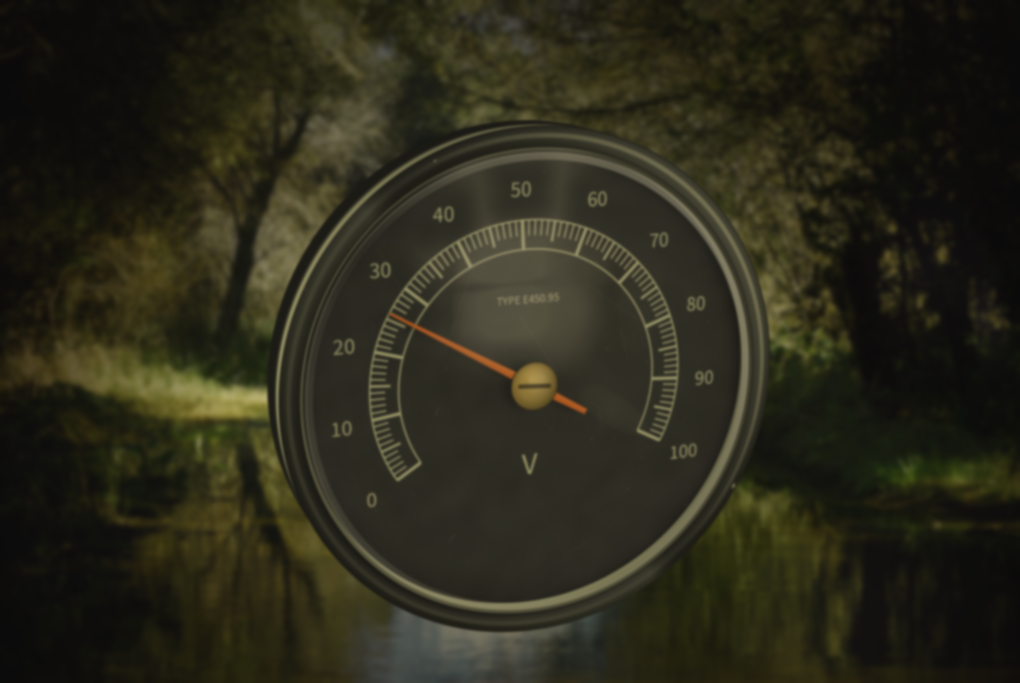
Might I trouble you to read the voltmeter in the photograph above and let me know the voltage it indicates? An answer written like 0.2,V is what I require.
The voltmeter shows 26,V
